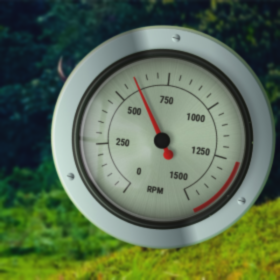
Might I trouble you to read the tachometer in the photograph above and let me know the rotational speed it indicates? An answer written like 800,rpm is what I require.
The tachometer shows 600,rpm
